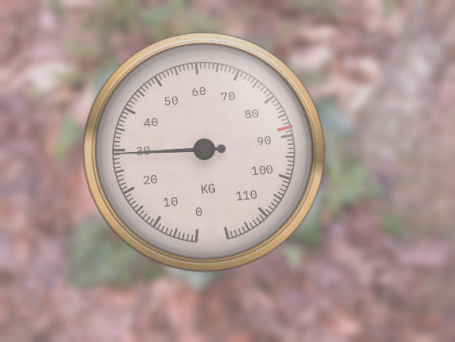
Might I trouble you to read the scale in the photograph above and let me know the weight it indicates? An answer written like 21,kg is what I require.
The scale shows 29,kg
